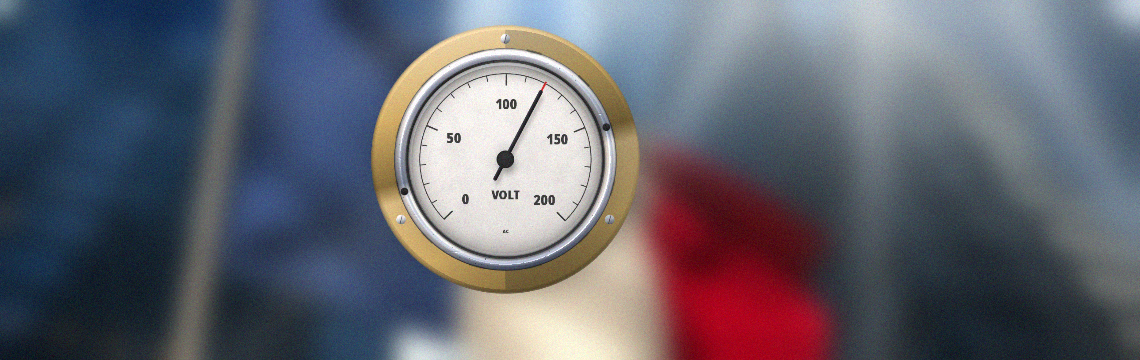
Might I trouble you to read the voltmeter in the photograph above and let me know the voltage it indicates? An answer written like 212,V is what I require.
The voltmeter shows 120,V
